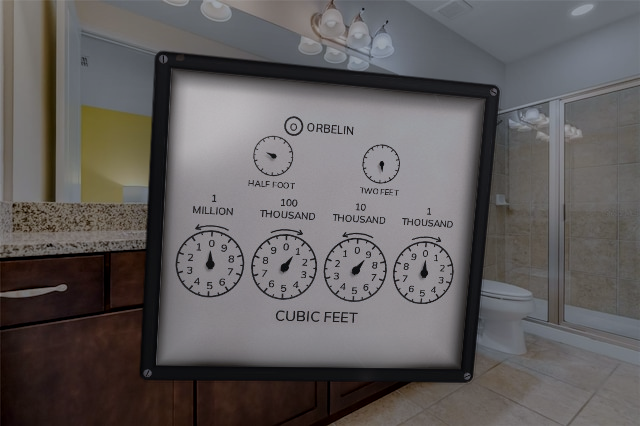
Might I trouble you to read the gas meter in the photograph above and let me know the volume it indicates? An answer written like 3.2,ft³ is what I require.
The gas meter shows 9000,ft³
